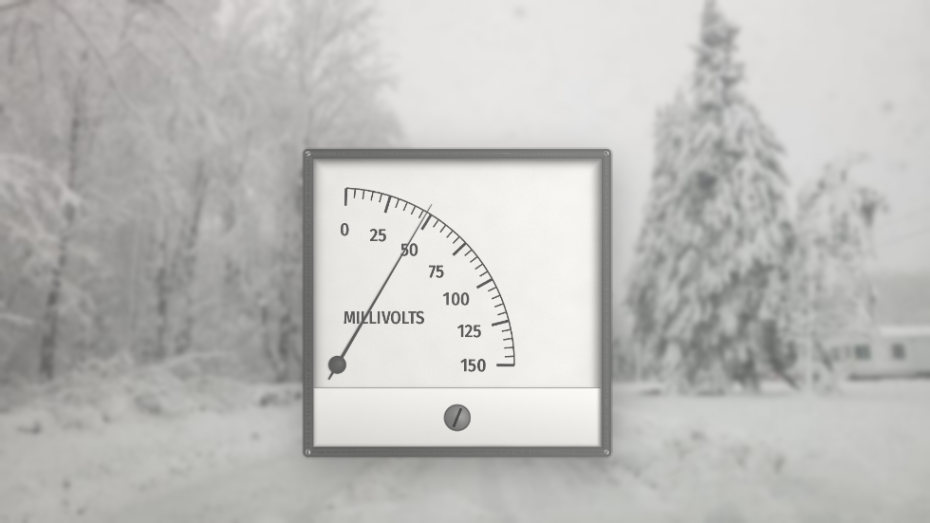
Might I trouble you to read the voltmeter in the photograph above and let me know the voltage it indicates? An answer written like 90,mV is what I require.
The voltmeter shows 47.5,mV
